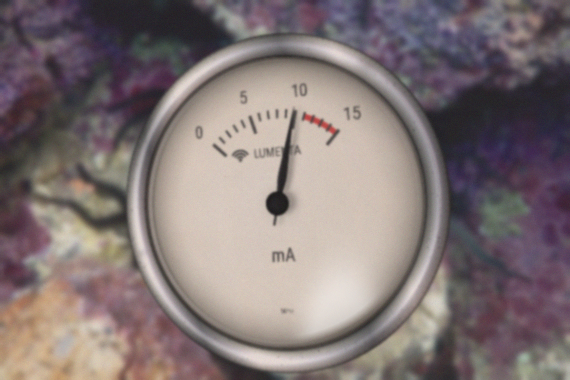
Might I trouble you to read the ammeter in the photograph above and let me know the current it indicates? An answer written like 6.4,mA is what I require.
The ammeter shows 10,mA
